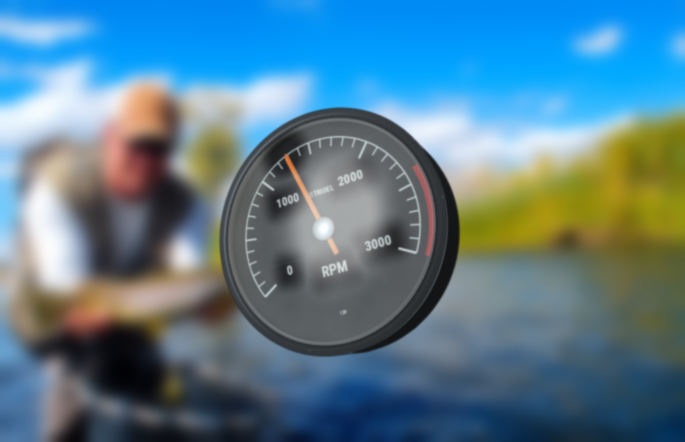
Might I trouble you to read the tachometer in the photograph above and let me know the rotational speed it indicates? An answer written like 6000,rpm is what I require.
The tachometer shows 1300,rpm
